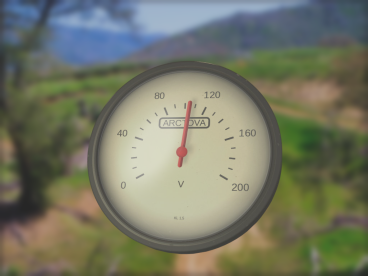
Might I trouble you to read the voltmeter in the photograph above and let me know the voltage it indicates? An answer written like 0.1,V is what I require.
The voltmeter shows 105,V
